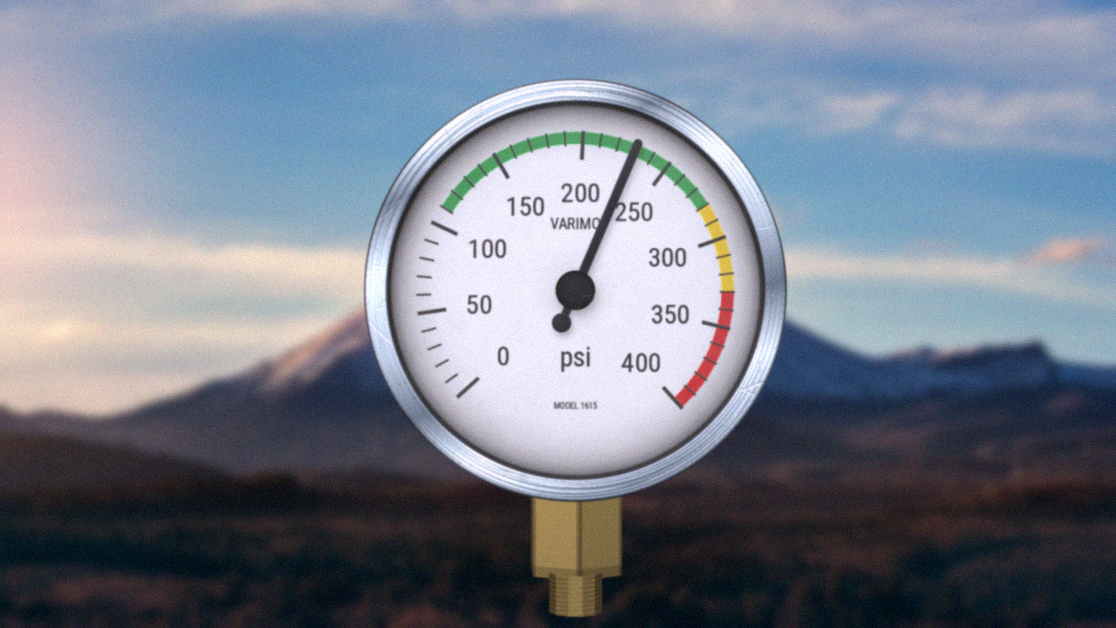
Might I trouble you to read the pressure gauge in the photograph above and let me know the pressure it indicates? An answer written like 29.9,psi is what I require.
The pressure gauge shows 230,psi
